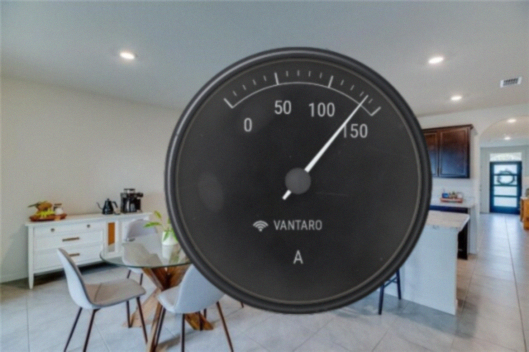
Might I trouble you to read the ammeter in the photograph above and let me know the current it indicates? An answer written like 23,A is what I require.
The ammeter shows 135,A
